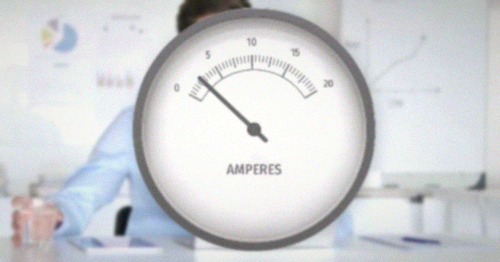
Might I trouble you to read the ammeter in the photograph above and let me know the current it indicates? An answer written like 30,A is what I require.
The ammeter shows 2.5,A
